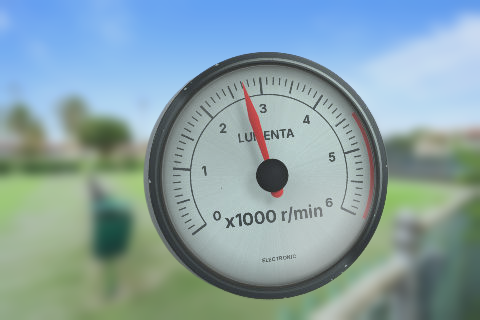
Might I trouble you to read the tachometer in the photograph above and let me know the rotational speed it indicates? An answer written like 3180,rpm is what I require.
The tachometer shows 2700,rpm
